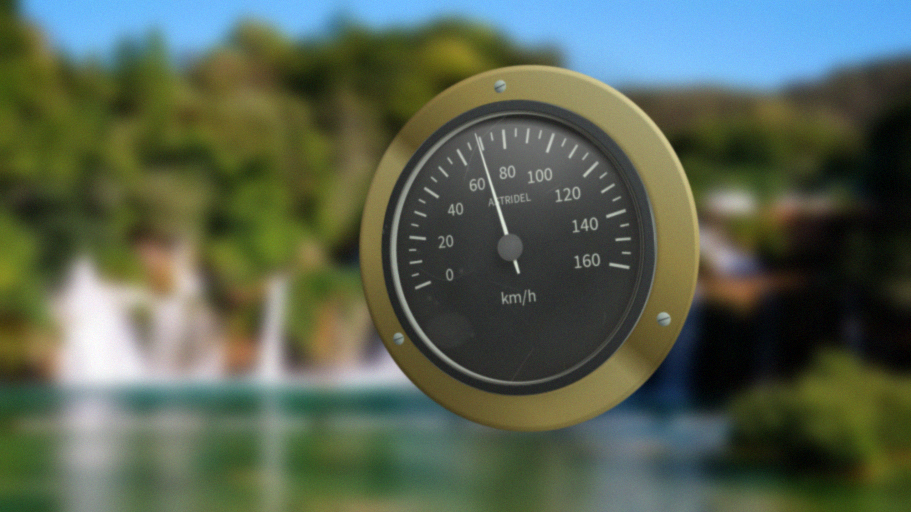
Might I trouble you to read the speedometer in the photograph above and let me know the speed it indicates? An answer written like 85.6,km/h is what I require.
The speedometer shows 70,km/h
